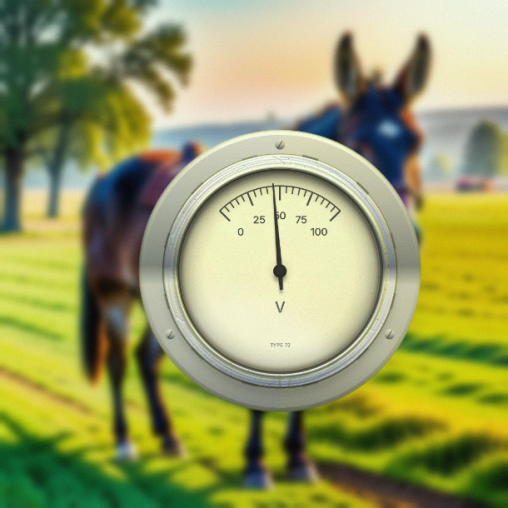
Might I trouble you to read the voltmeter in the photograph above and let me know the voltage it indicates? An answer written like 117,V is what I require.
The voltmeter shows 45,V
